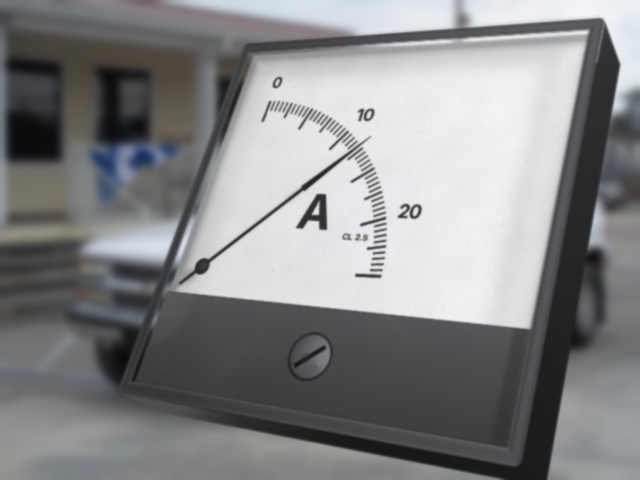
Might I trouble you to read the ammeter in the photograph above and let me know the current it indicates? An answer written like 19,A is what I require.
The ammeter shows 12.5,A
